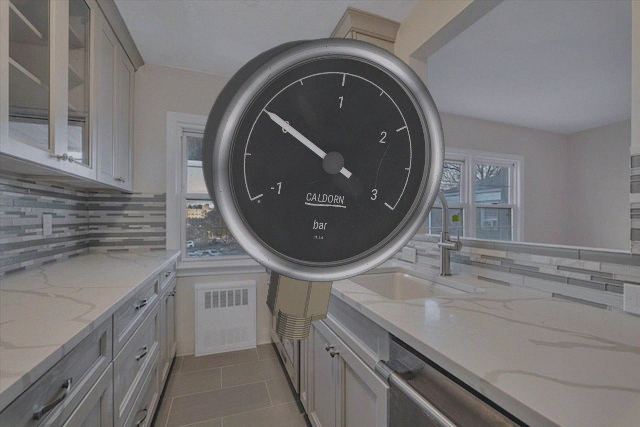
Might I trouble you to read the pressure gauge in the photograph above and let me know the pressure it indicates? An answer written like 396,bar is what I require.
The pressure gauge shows 0,bar
